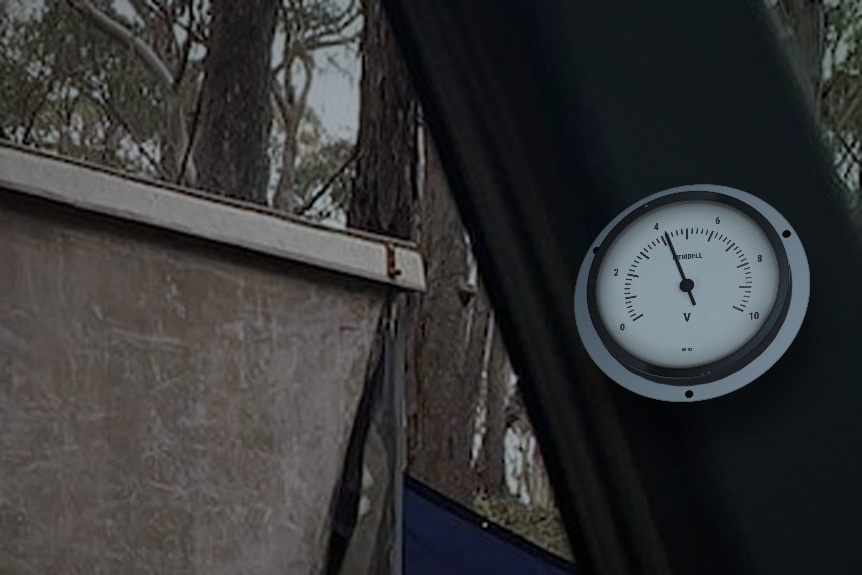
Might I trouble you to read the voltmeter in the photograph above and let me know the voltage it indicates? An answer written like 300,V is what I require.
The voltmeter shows 4.2,V
